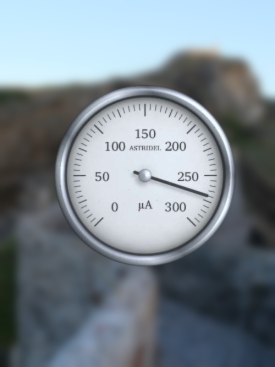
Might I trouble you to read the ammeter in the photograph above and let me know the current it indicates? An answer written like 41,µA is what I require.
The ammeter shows 270,µA
